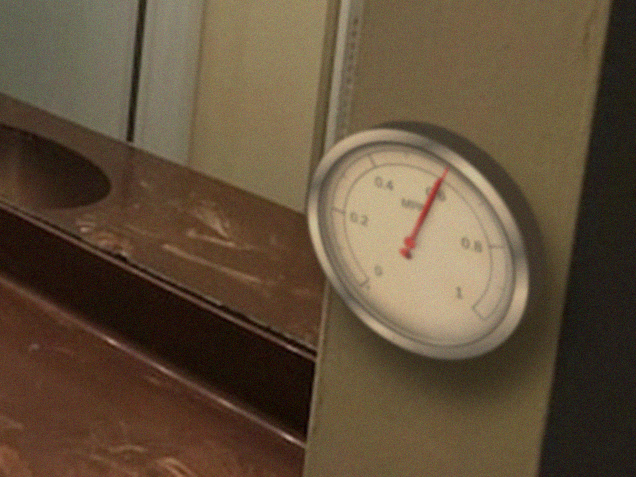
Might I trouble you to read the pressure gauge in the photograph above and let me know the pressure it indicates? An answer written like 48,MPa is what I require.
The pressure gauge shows 0.6,MPa
